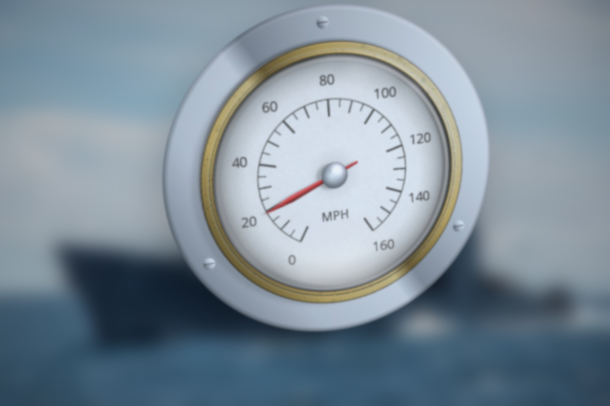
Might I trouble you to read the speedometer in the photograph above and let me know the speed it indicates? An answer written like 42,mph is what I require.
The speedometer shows 20,mph
